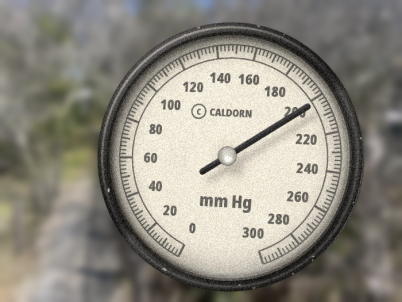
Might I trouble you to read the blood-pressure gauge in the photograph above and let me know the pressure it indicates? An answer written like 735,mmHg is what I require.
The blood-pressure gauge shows 202,mmHg
